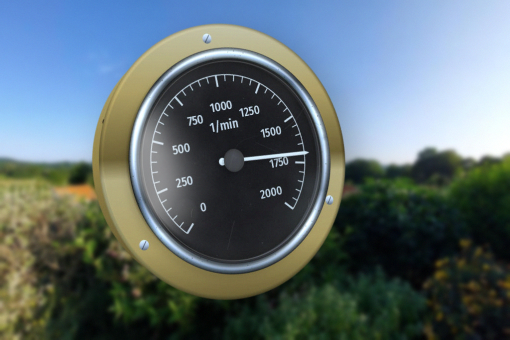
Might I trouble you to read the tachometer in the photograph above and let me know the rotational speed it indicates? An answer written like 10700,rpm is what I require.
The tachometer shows 1700,rpm
